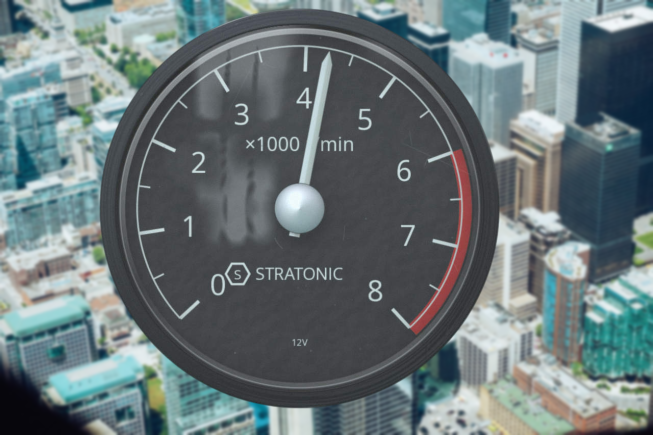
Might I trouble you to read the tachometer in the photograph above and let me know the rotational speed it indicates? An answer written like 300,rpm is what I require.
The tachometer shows 4250,rpm
